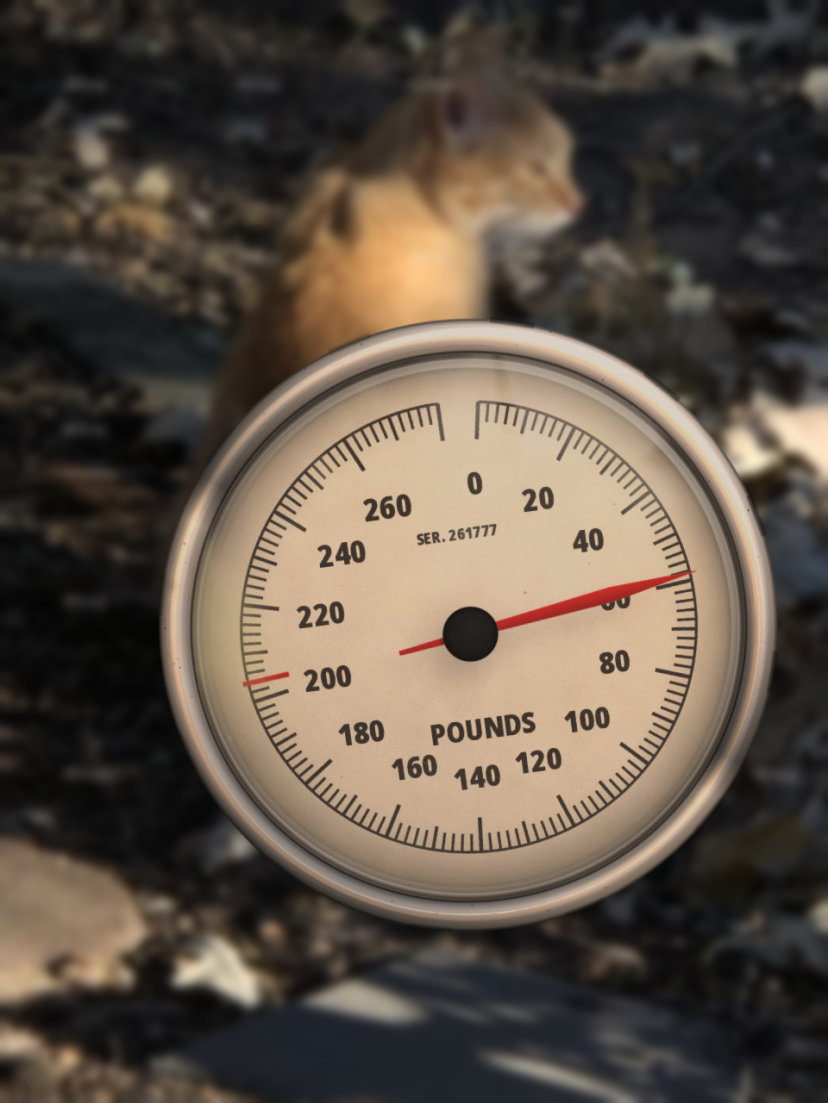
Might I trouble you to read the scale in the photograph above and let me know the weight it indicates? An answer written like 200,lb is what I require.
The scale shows 58,lb
